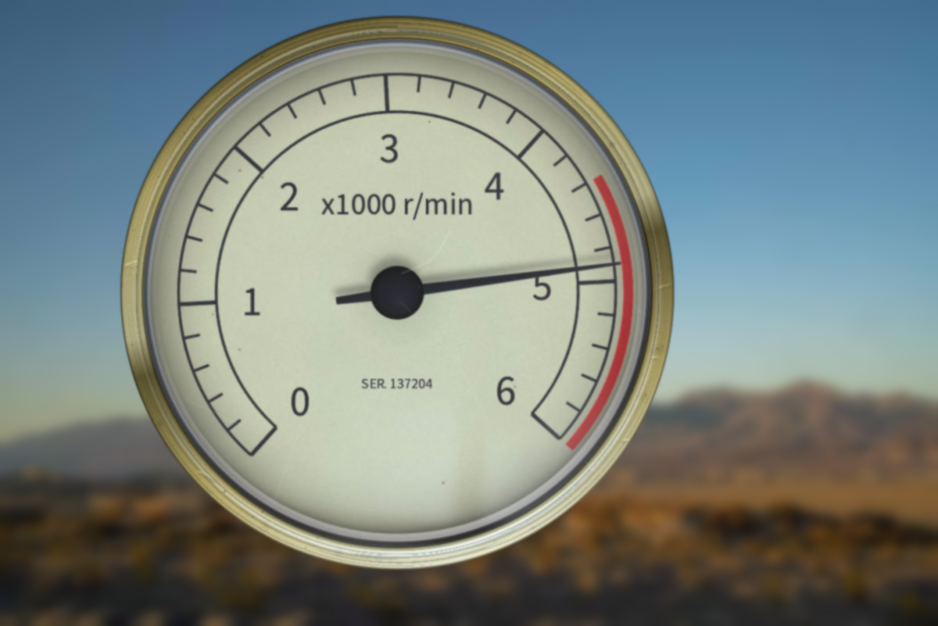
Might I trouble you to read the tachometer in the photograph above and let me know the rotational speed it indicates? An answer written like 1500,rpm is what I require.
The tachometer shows 4900,rpm
